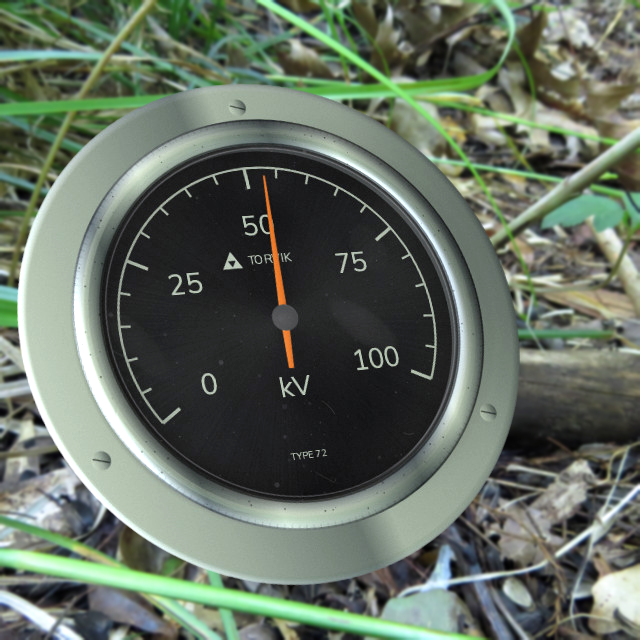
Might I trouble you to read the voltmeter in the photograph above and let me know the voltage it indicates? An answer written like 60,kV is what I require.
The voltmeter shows 52.5,kV
